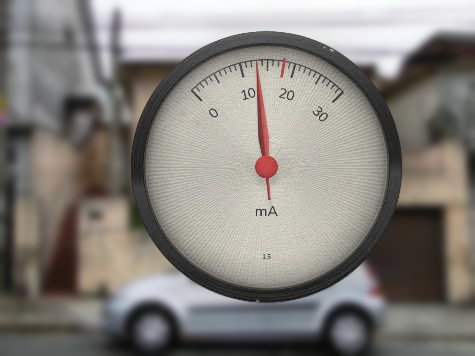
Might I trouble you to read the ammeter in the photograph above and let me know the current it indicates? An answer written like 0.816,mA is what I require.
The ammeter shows 13,mA
